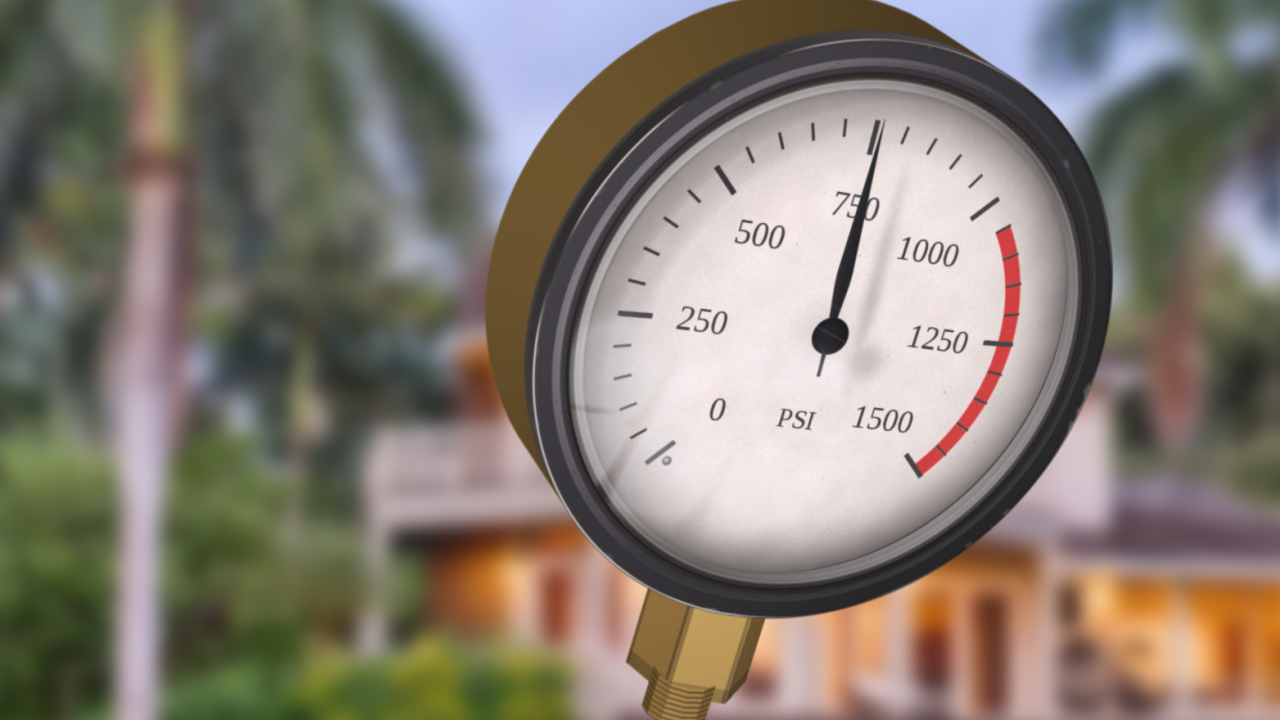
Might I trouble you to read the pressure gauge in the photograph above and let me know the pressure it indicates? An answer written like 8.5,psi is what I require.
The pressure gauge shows 750,psi
